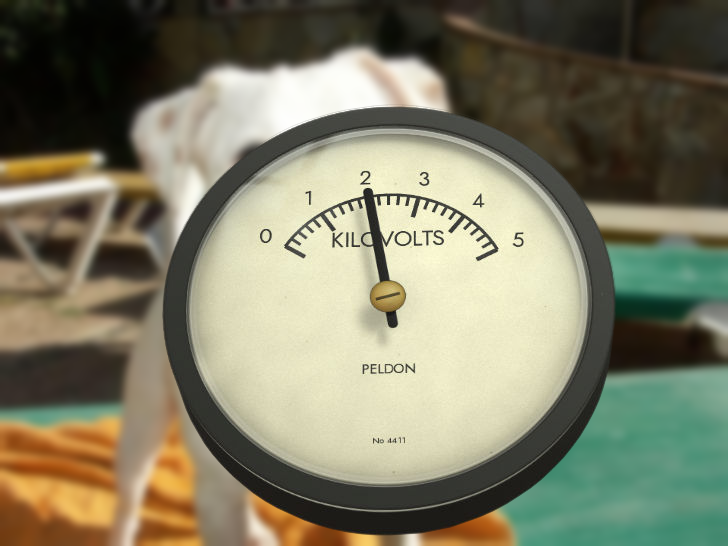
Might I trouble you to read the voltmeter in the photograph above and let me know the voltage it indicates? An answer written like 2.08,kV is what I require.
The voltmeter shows 2,kV
